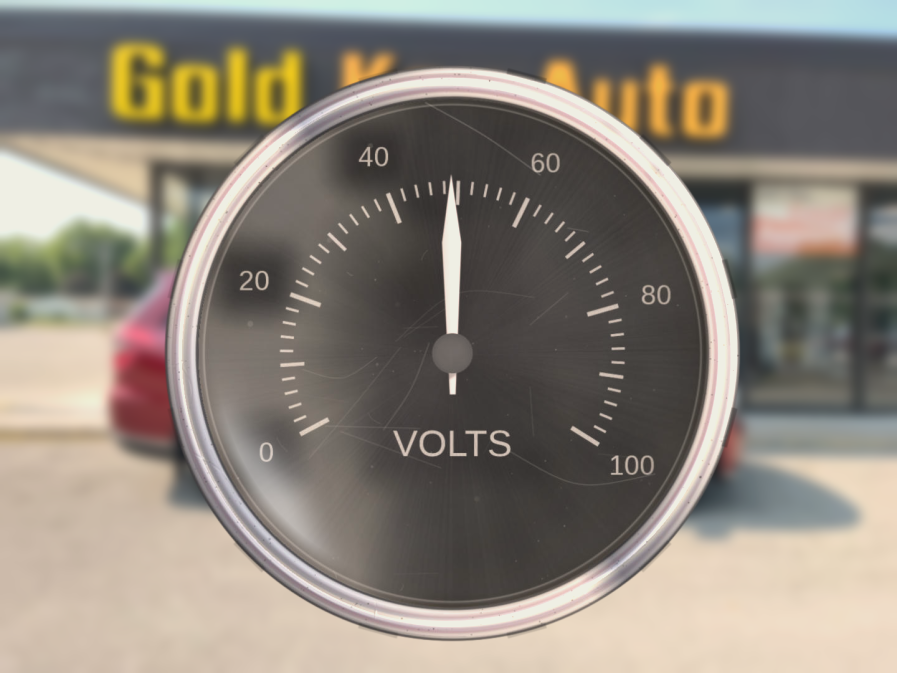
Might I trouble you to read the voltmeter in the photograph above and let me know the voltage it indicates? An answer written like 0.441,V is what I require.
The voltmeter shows 49,V
